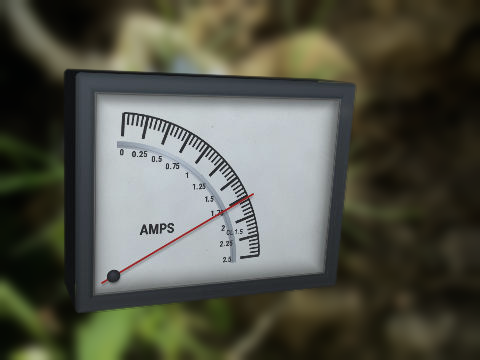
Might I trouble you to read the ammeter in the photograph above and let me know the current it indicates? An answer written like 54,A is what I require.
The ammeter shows 1.75,A
